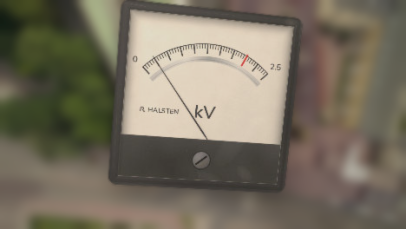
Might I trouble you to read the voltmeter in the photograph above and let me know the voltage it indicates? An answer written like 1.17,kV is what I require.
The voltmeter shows 0.25,kV
